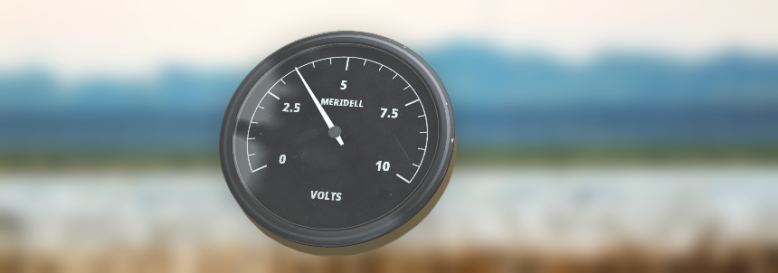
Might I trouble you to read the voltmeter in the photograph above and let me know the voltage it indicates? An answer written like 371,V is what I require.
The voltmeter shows 3.5,V
